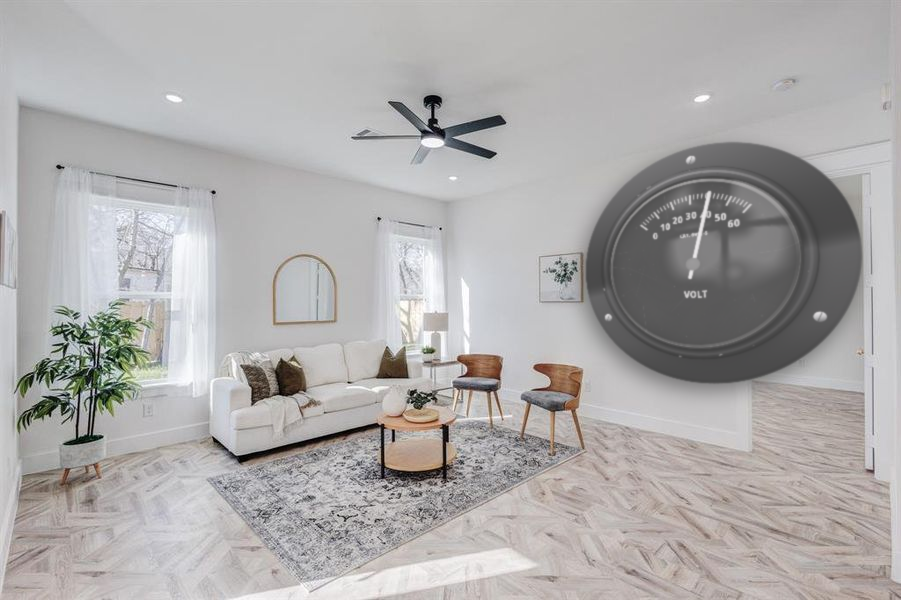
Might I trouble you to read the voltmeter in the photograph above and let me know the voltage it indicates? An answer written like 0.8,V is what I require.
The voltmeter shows 40,V
